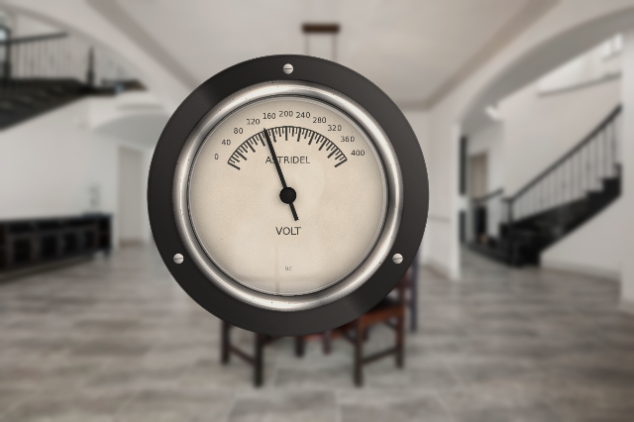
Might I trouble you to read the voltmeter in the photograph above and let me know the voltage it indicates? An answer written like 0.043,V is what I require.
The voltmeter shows 140,V
